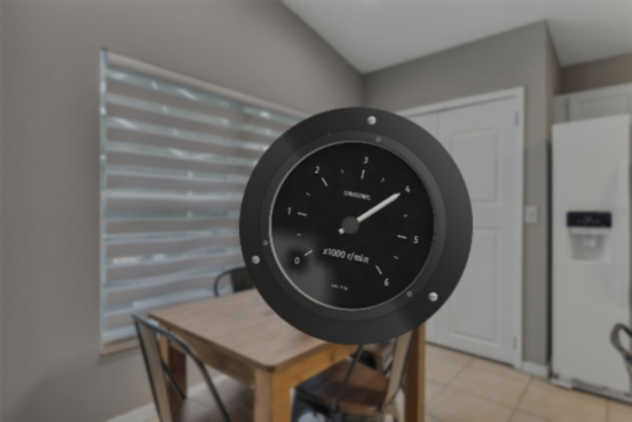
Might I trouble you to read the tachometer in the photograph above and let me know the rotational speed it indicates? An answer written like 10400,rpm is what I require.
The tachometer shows 4000,rpm
